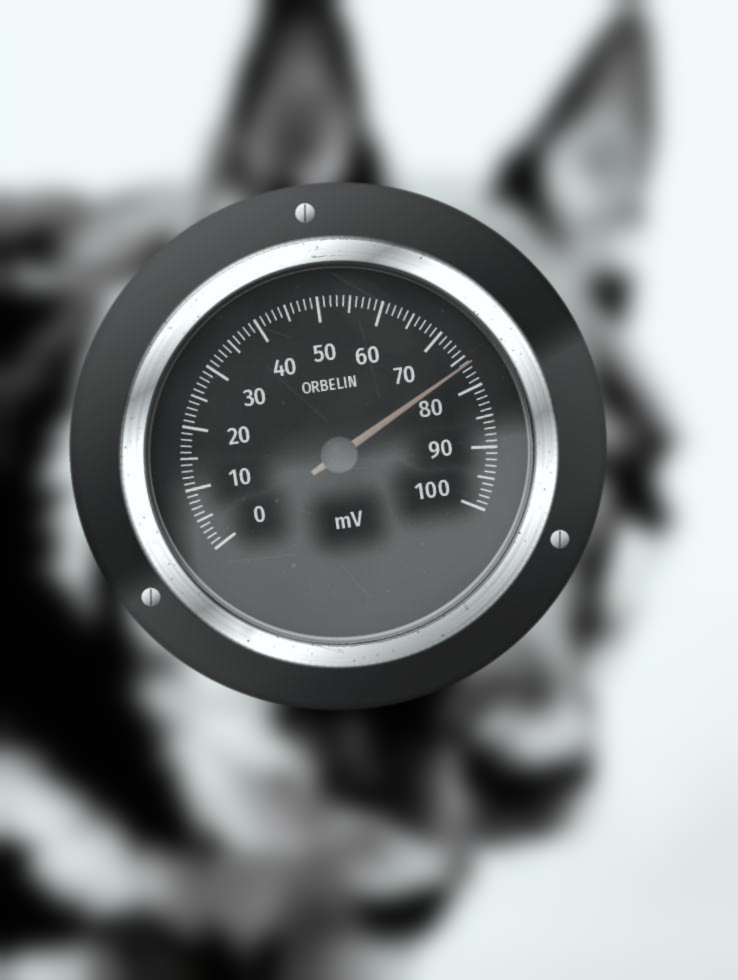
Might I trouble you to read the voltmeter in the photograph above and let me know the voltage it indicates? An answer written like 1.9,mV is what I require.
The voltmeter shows 76,mV
